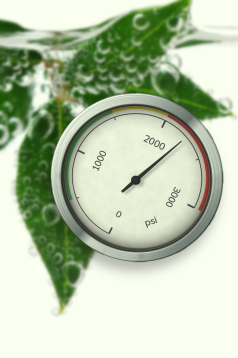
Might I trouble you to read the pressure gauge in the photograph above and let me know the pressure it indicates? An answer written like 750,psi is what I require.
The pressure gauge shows 2250,psi
